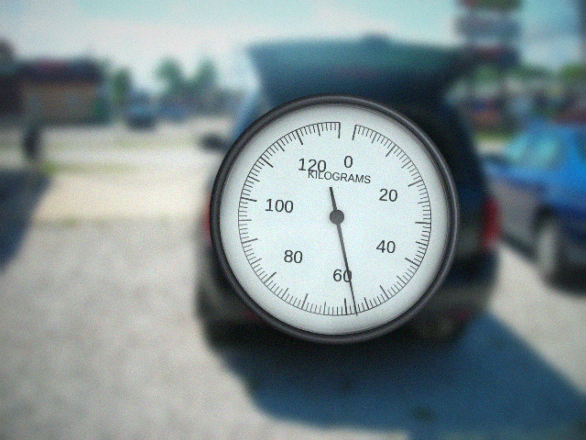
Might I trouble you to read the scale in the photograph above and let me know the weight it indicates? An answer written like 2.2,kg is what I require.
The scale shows 58,kg
